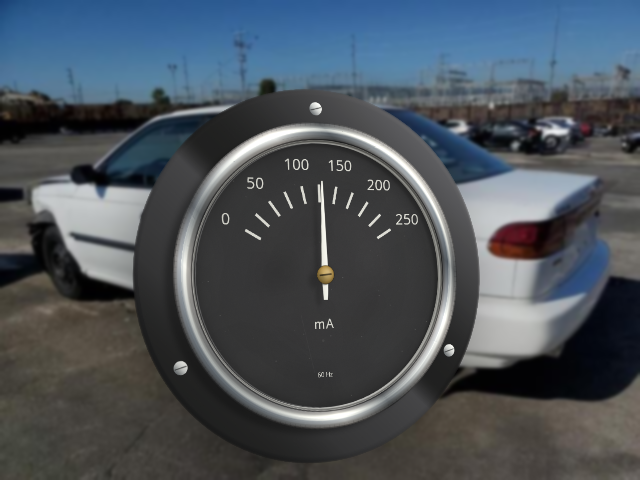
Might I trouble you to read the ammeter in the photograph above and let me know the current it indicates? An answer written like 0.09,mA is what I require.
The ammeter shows 125,mA
